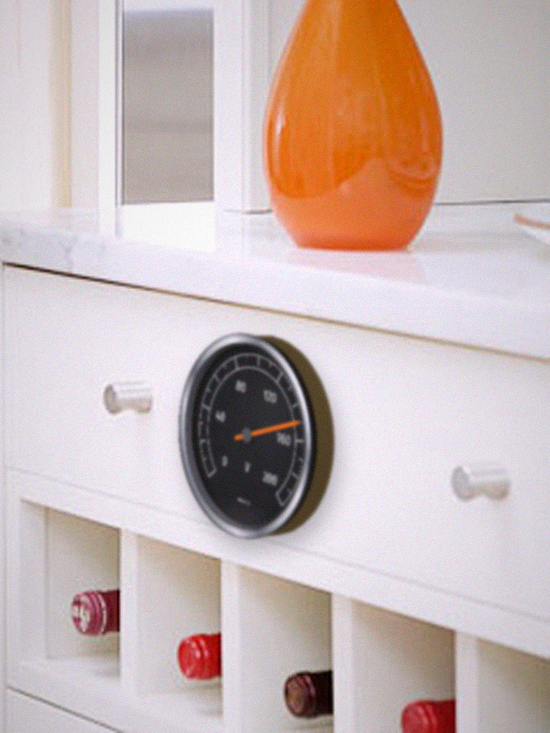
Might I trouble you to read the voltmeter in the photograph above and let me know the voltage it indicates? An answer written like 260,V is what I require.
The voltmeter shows 150,V
